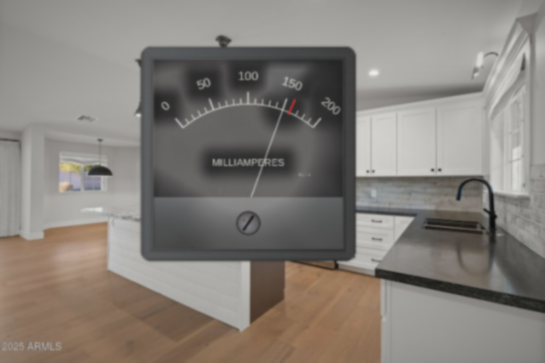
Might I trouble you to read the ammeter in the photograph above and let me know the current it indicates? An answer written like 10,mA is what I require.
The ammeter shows 150,mA
